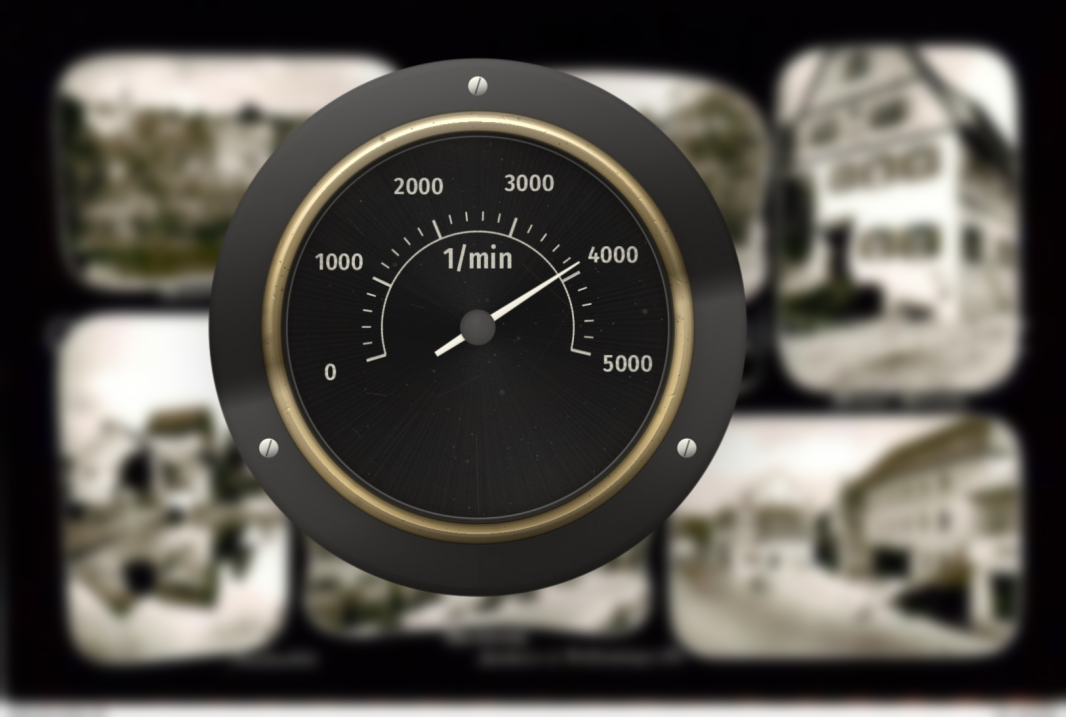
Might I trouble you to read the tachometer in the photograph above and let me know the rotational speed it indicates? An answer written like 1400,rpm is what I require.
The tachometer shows 3900,rpm
